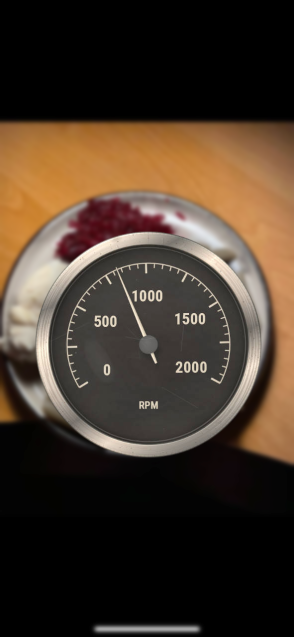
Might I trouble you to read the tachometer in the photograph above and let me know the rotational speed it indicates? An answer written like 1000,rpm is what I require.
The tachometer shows 825,rpm
